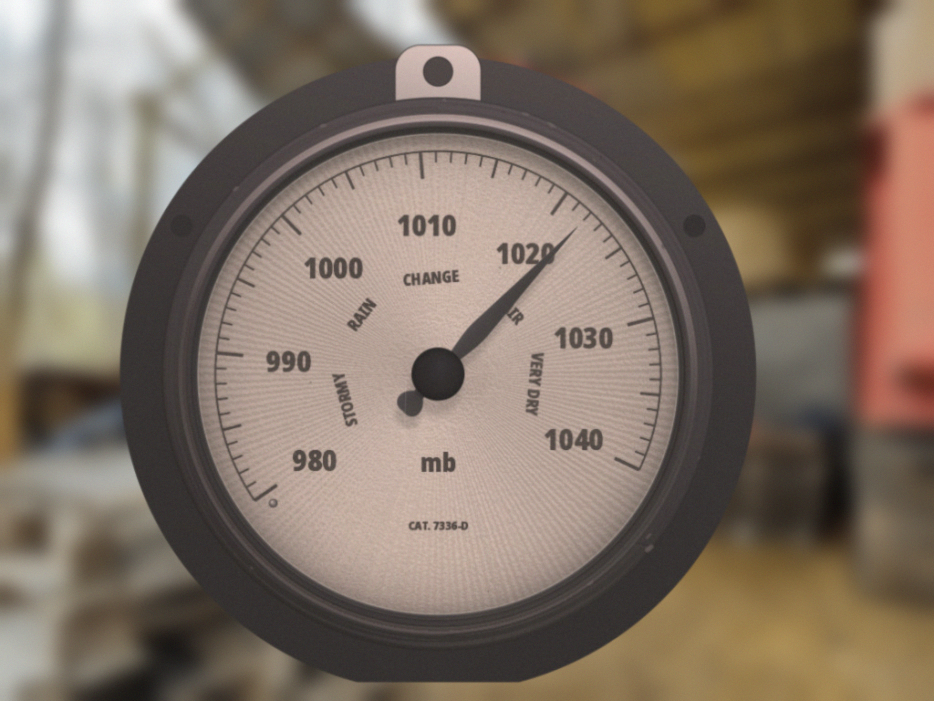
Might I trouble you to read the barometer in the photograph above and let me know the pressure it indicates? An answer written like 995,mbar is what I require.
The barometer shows 1022,mbar
